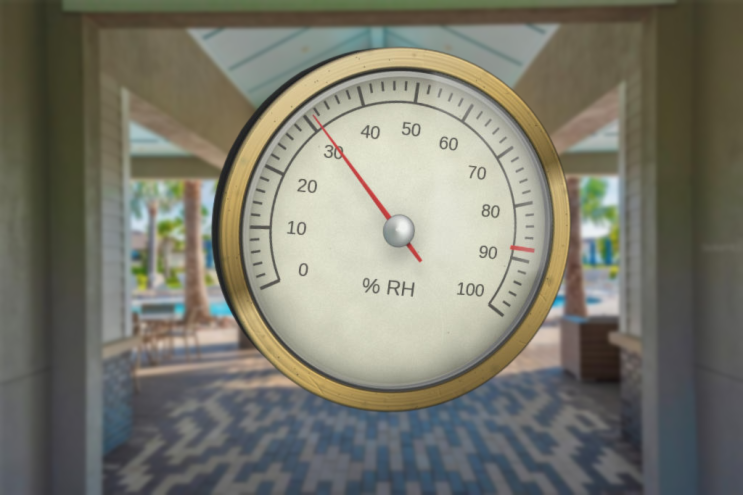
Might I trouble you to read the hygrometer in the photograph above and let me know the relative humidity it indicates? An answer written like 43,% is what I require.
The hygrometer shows 31,%
